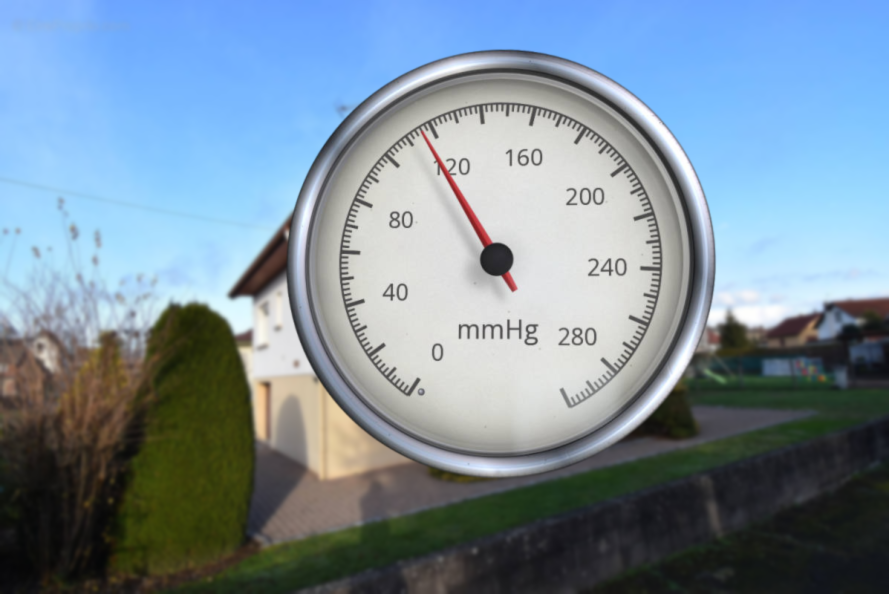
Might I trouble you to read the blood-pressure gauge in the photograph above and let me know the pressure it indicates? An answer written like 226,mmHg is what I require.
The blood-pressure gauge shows 116,mmHg
